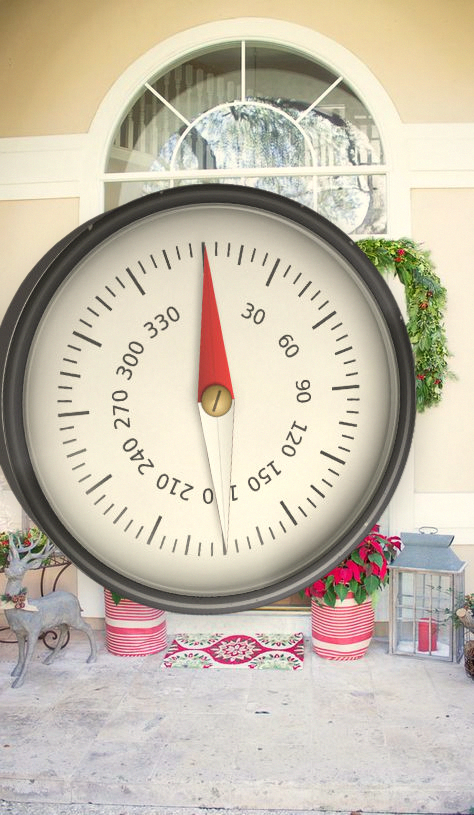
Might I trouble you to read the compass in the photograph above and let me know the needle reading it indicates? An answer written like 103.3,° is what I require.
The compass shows 0,°
